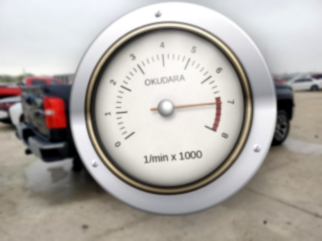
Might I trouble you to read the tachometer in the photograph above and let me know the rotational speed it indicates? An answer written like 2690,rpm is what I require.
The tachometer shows 7000,rpm
